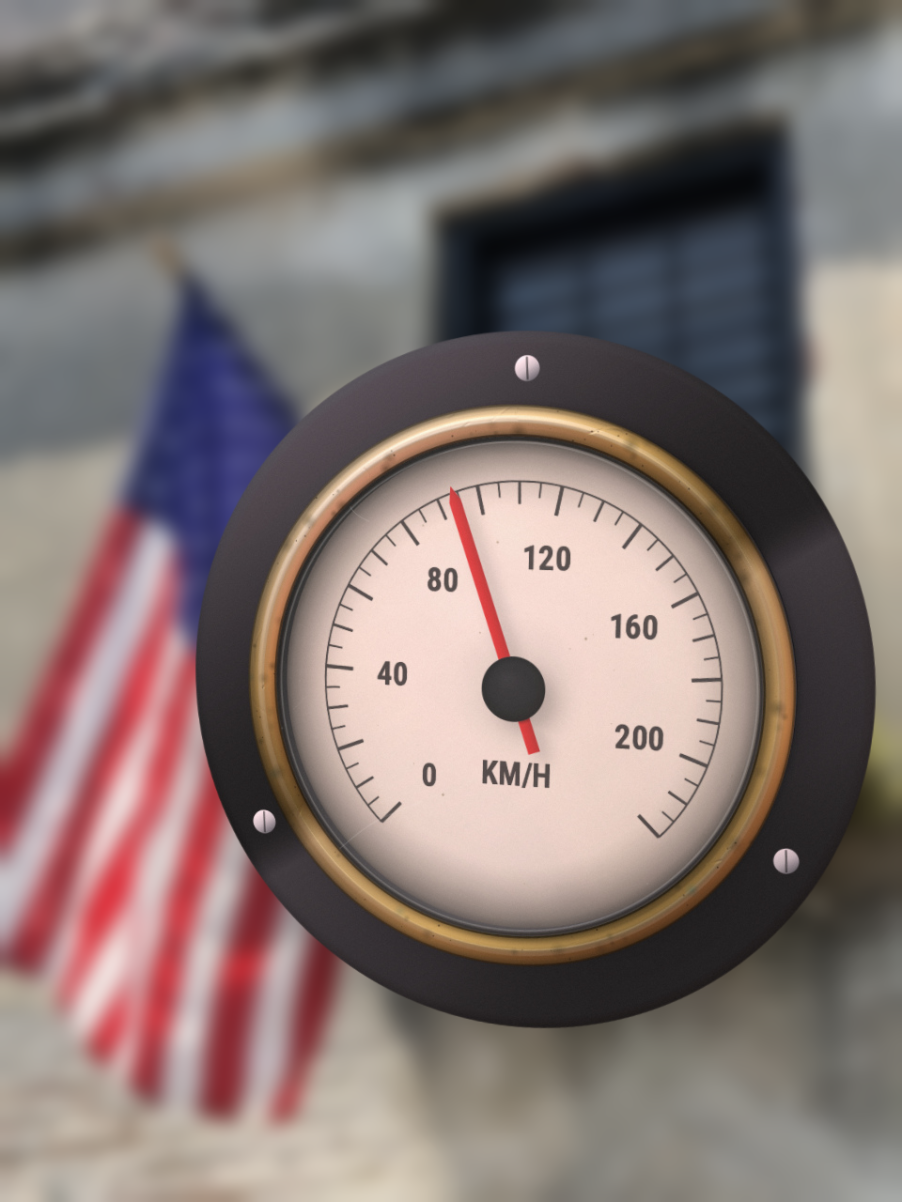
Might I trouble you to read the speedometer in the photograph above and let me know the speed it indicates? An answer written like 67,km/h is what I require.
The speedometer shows 95,km/h
